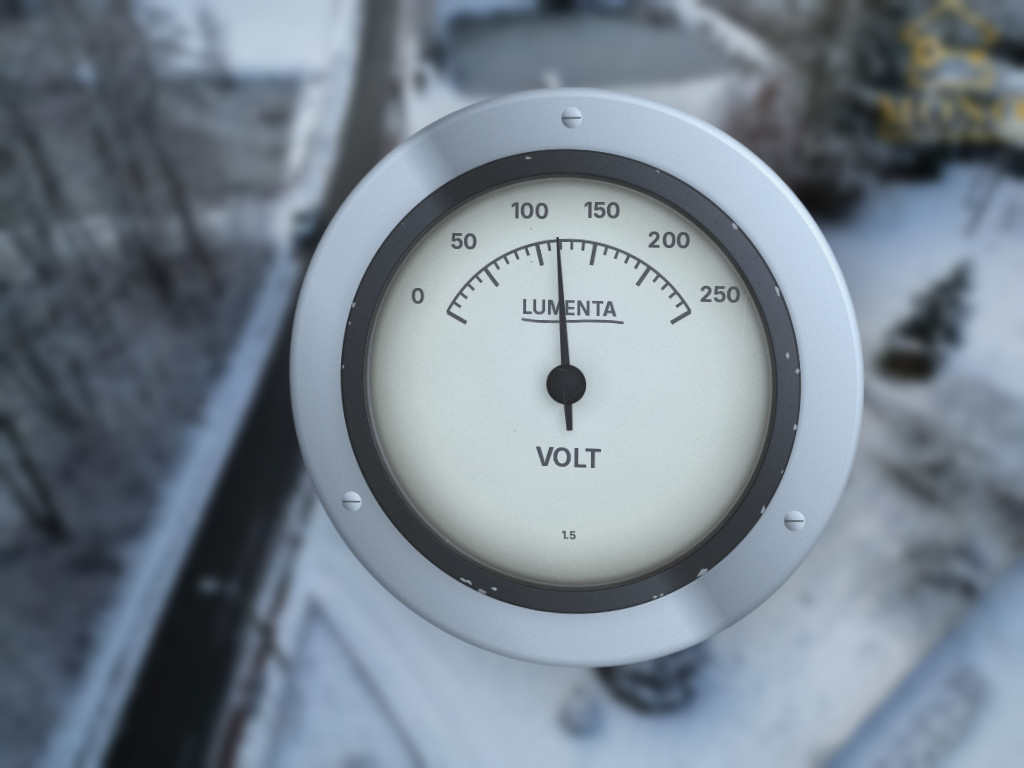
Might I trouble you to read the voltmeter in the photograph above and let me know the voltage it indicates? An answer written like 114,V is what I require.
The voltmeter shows 120,V
